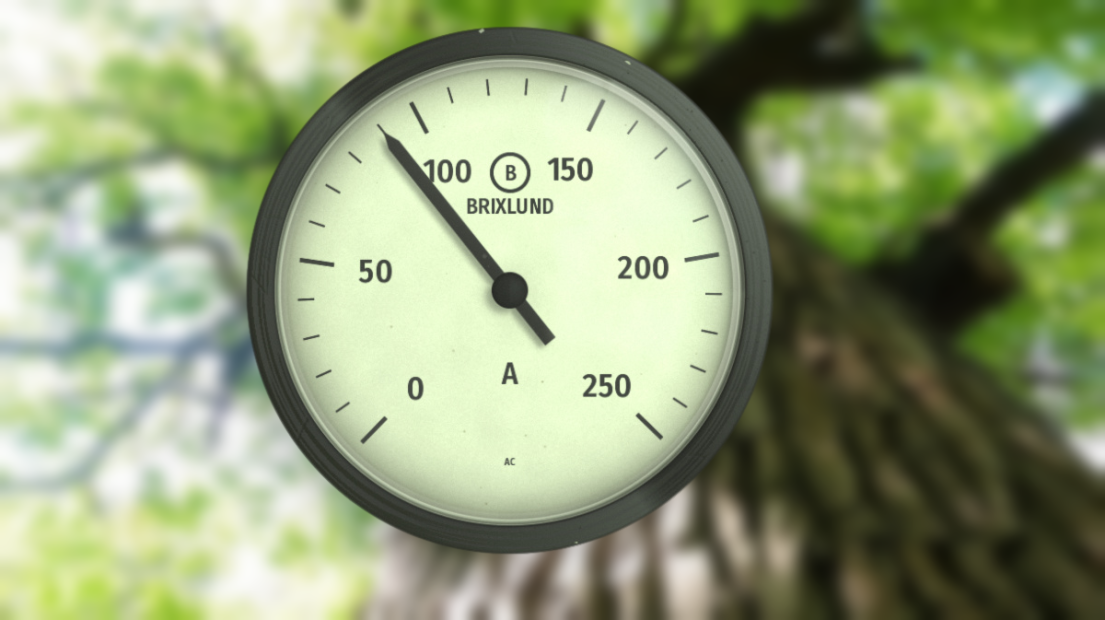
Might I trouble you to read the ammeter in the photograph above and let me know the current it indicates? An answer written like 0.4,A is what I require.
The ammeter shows 90,A
